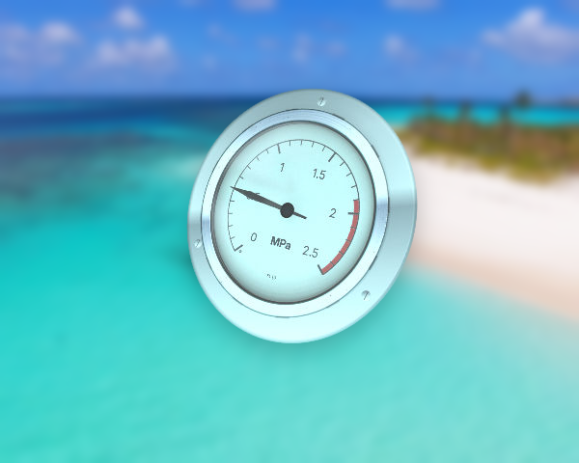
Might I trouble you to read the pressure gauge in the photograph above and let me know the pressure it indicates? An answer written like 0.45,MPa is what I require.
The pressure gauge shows 0.5,MPa
